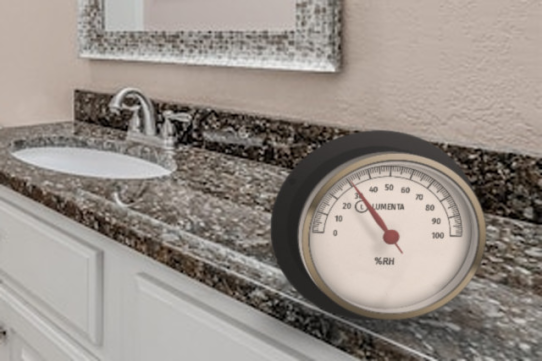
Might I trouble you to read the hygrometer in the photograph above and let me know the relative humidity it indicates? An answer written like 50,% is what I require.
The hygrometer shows 30,%
